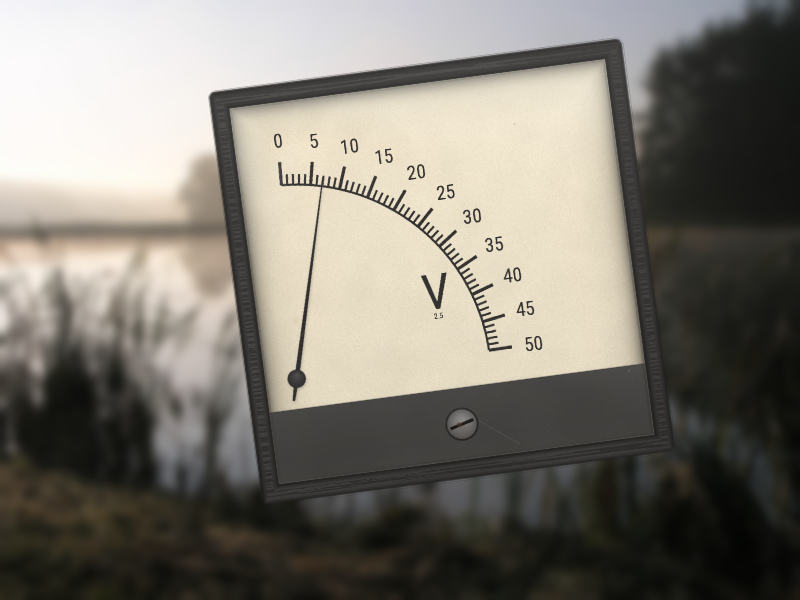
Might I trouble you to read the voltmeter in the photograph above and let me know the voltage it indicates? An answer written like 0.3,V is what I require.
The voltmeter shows 7,V
